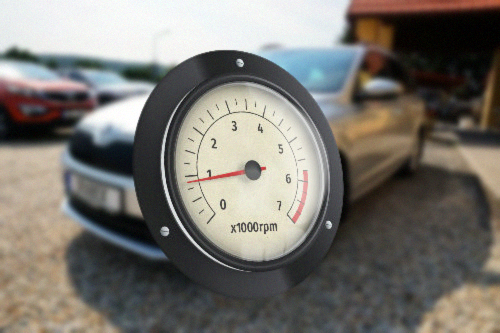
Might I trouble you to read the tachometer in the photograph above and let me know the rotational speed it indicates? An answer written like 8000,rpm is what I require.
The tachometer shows 875,rpm
